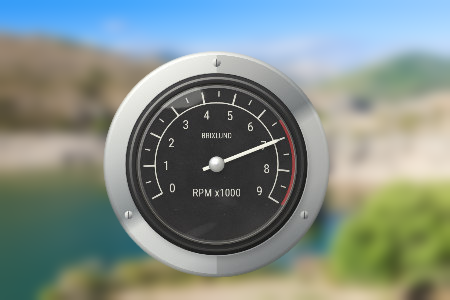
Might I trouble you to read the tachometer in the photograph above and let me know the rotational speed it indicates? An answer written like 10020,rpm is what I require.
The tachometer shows 7000,rpm
